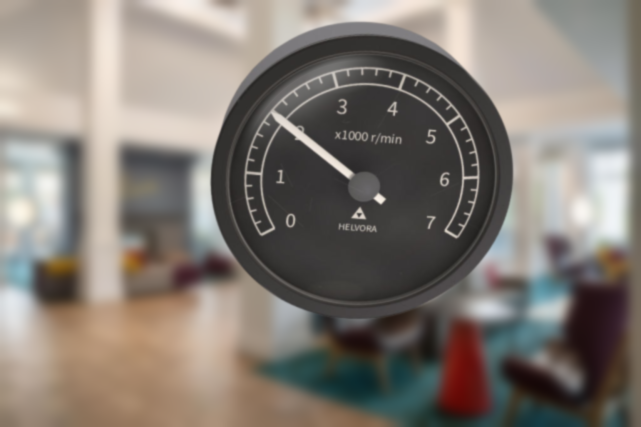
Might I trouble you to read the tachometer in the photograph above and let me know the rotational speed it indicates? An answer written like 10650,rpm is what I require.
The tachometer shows 2000,rpm
